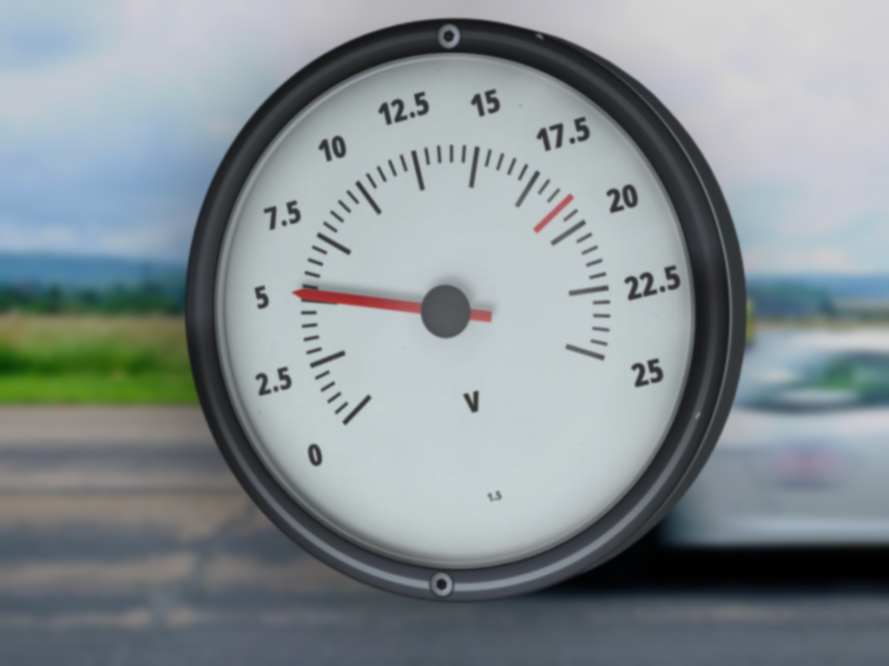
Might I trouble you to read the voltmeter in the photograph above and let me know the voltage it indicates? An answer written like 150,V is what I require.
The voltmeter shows 5.25,V
